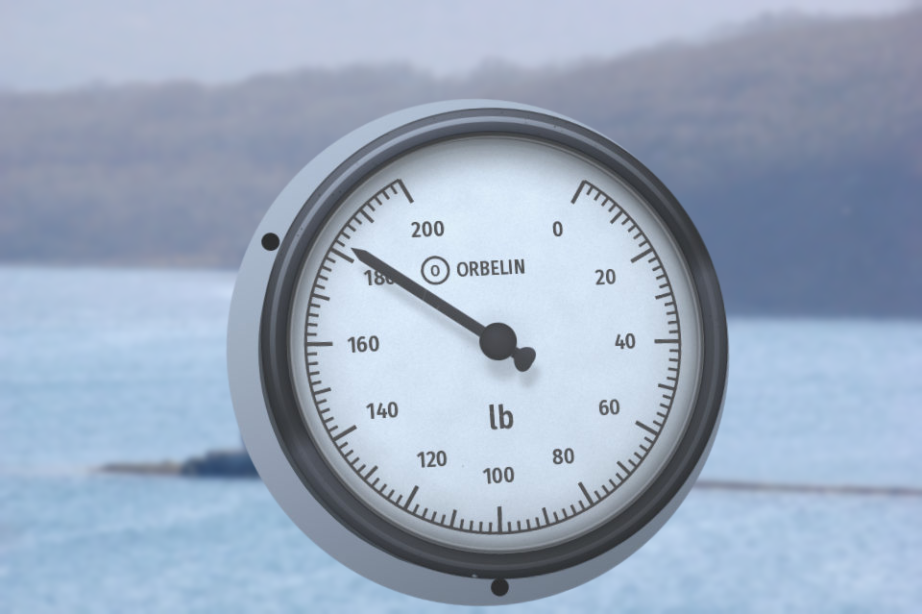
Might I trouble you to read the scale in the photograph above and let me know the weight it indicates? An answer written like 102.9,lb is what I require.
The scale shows 182,lb
